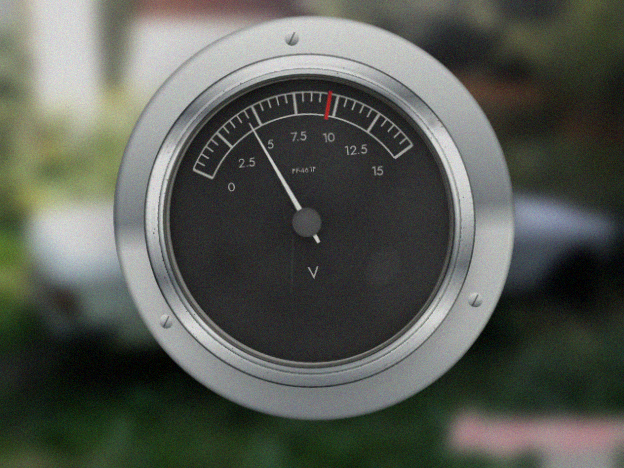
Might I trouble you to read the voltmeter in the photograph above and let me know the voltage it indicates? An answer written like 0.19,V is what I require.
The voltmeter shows 4.5,V
